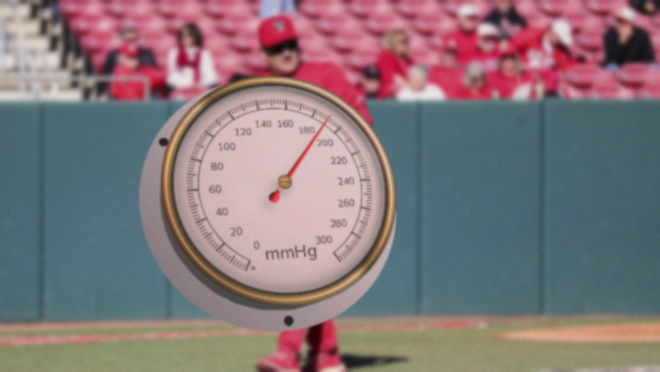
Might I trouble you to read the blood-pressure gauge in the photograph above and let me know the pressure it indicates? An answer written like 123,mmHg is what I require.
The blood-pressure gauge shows 190,mmHg
